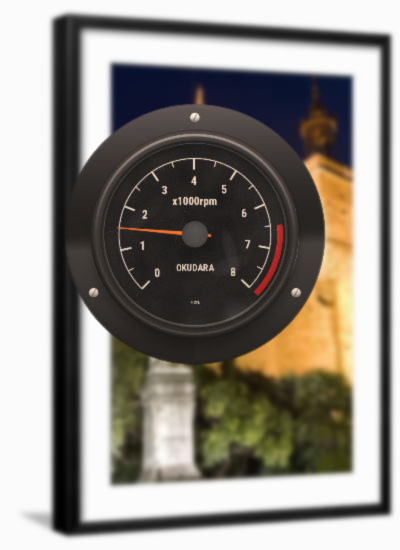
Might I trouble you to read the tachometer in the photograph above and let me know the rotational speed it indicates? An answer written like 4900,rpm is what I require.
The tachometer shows 1500,rpm
